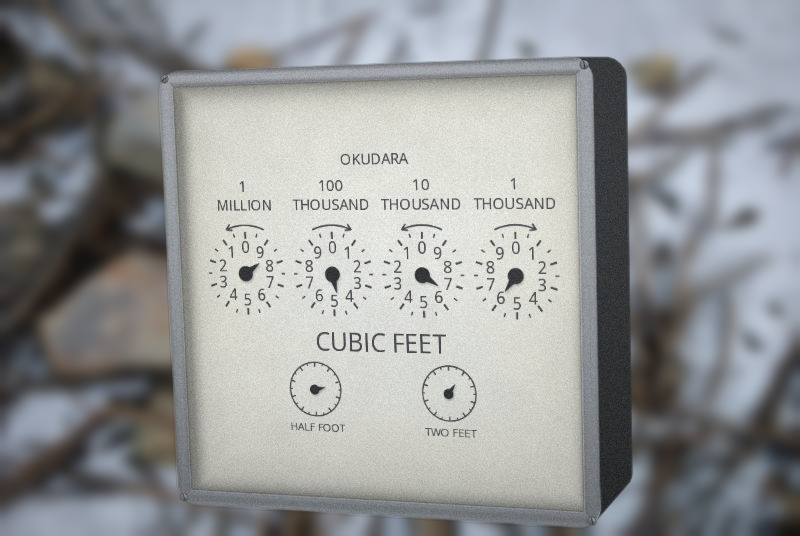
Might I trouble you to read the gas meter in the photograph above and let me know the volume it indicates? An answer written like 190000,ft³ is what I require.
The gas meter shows 846600,ft³
